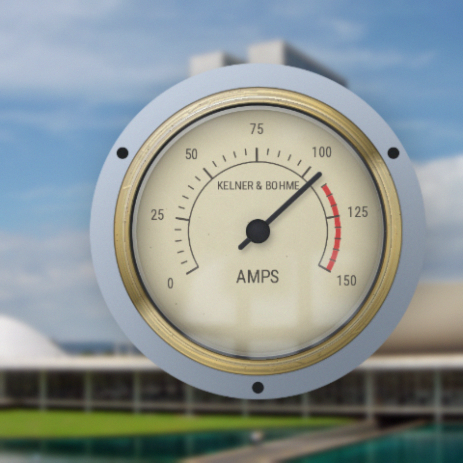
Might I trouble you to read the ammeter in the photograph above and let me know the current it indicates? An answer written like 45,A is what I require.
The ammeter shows 105,A
